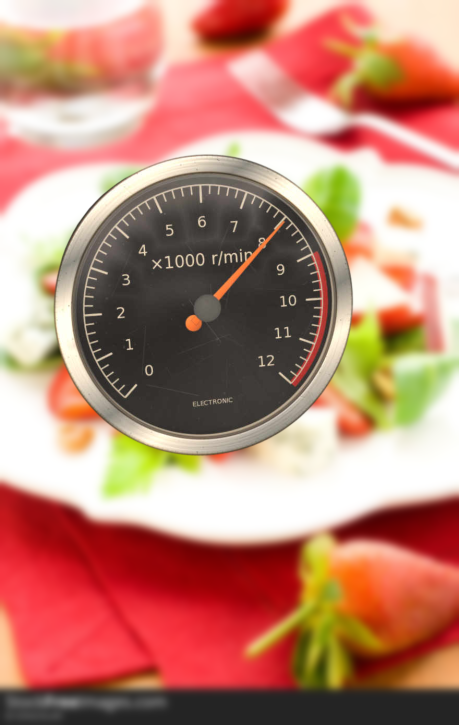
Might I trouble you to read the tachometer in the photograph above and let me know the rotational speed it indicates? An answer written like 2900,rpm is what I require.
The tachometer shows 8000,rpm
